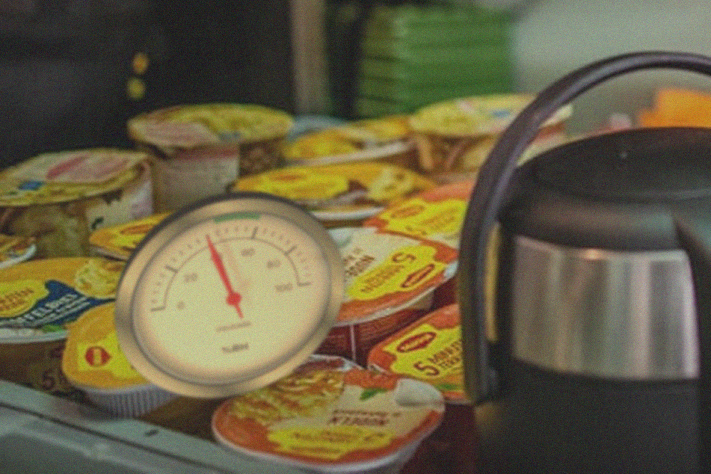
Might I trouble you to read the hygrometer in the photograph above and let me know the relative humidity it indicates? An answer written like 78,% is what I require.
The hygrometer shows 40,%
